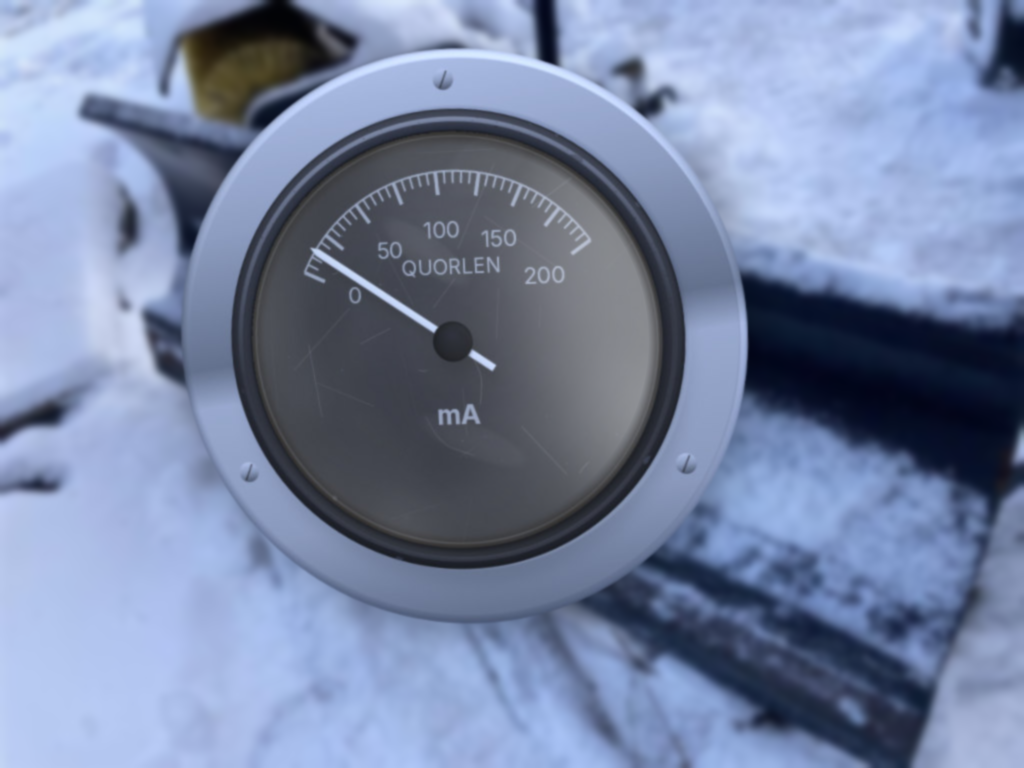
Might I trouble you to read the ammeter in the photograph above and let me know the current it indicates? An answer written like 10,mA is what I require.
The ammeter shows 15,mA
